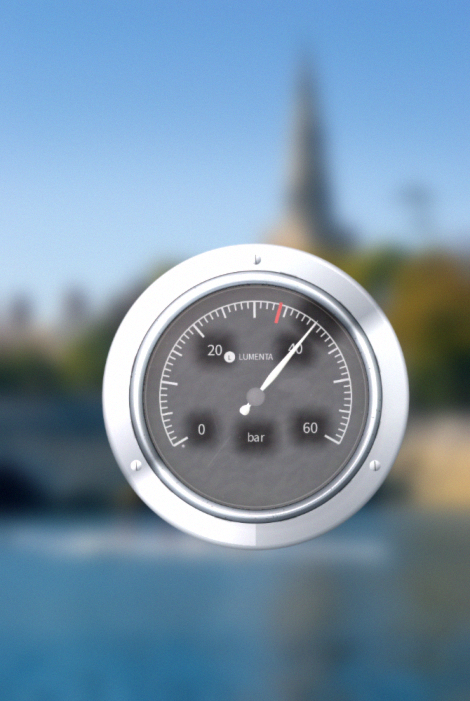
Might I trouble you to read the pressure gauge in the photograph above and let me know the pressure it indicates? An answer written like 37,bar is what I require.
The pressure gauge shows 40,bar
